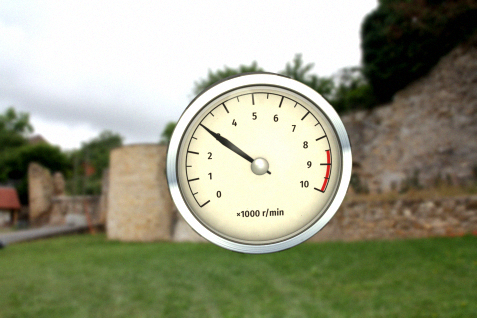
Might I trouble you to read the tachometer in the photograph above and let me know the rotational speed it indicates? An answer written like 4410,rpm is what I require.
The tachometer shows 3000,rpm
